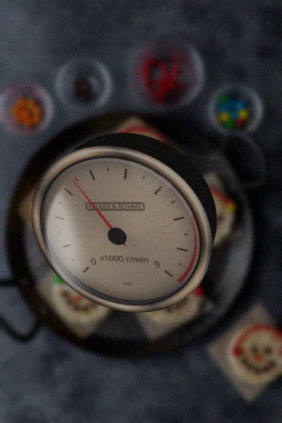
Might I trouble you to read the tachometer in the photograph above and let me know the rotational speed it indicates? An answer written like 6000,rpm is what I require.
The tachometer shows 3500,rpm
